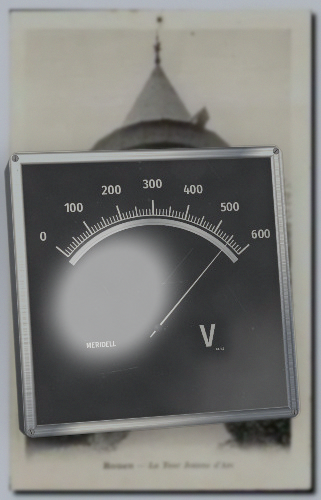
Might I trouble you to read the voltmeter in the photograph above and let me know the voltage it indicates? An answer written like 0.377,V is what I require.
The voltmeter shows 550,V
